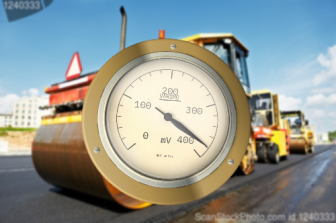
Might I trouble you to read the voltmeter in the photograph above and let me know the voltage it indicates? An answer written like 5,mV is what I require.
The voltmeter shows 380,mV
